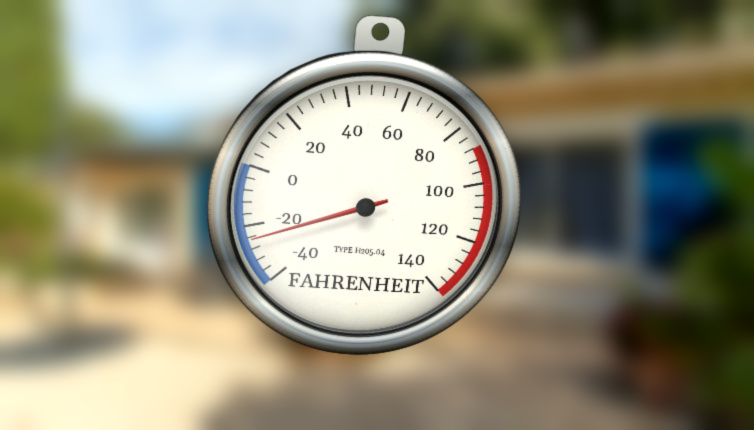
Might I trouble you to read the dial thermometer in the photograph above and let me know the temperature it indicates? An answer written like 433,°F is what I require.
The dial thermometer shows -24,°F
